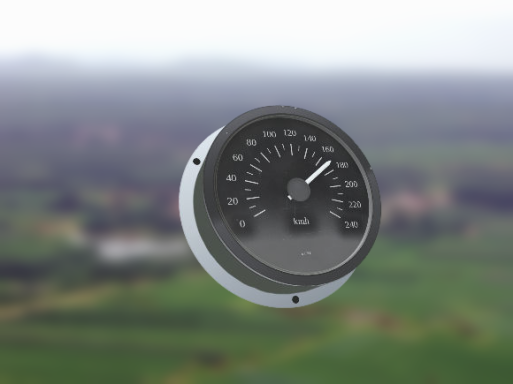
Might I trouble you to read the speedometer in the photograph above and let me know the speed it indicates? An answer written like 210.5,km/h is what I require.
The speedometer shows 170,km/h
